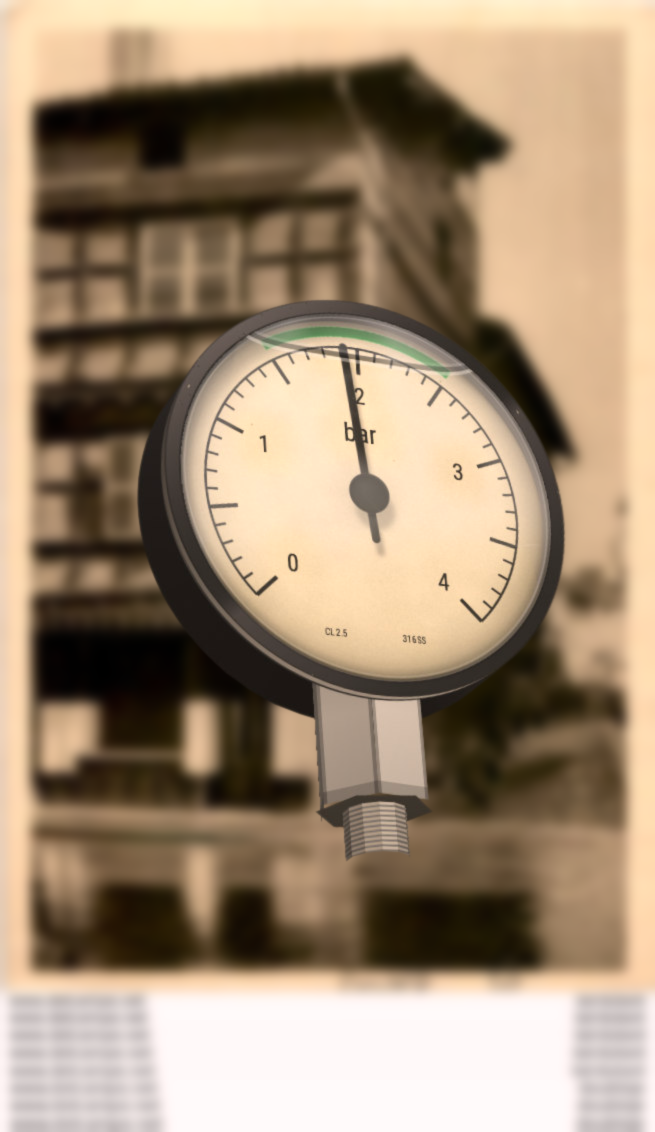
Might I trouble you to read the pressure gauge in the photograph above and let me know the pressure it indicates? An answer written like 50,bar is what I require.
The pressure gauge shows 1.9,bar
